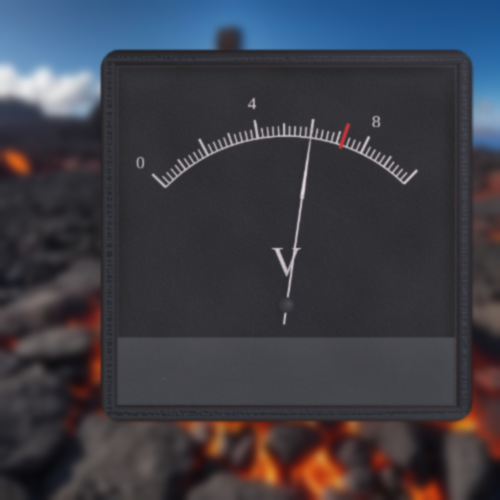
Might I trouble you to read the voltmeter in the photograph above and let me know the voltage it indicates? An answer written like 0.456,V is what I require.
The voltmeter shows 6,V
